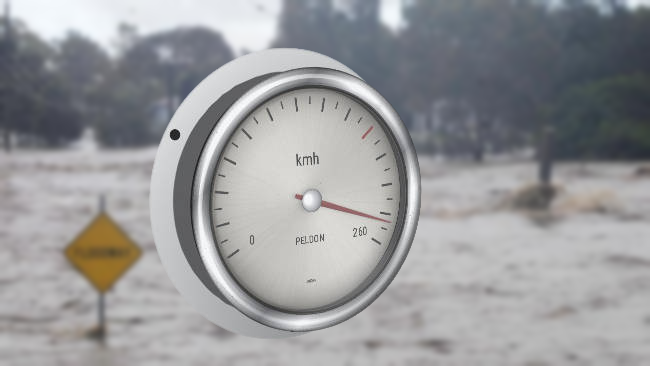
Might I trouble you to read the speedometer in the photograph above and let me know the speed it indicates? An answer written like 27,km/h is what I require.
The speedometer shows 245,km/h
